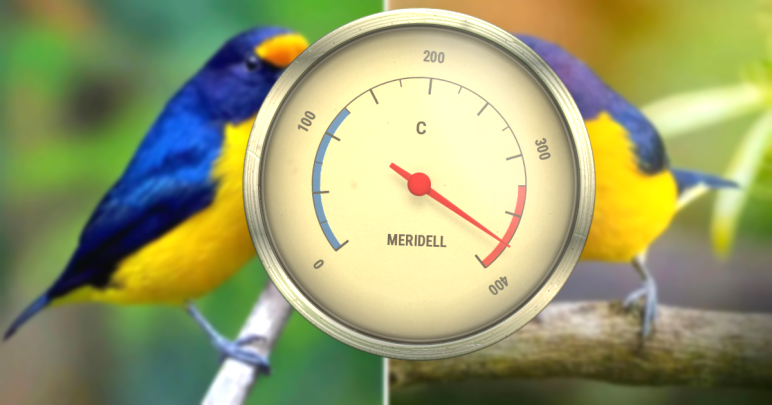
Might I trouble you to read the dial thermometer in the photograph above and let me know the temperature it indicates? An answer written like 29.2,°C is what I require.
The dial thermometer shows 375,°C
